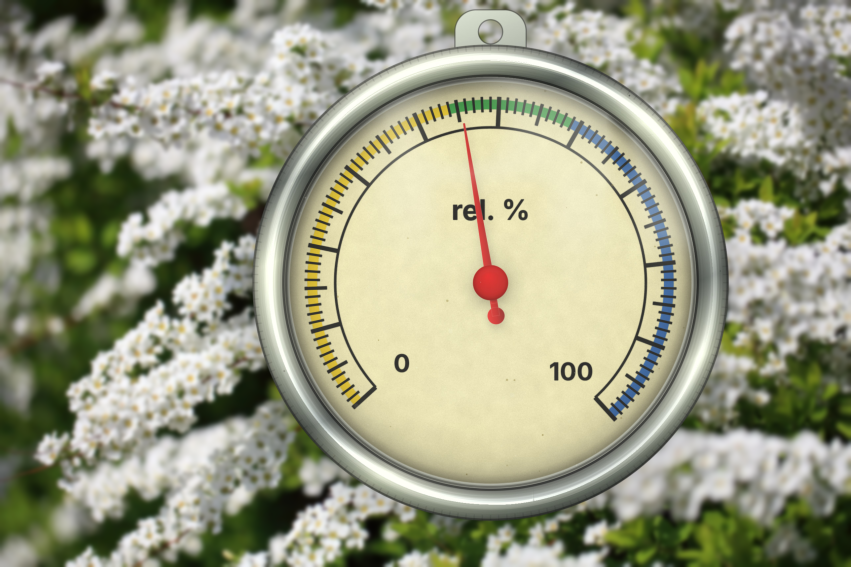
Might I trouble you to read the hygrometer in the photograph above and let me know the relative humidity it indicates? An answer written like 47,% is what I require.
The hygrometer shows 45.5,%
